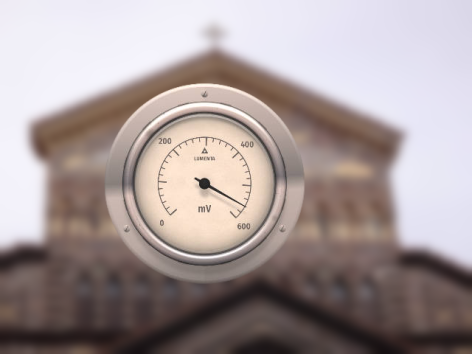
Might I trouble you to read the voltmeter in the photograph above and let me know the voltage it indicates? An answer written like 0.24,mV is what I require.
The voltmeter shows 560,mV
